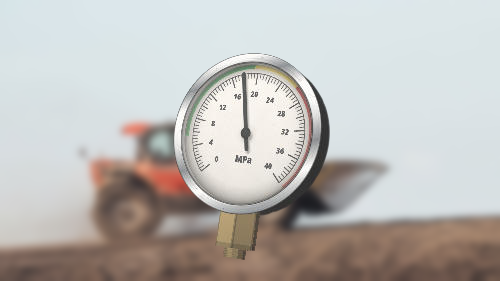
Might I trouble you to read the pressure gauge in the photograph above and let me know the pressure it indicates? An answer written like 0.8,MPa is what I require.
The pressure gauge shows 18,MPa
